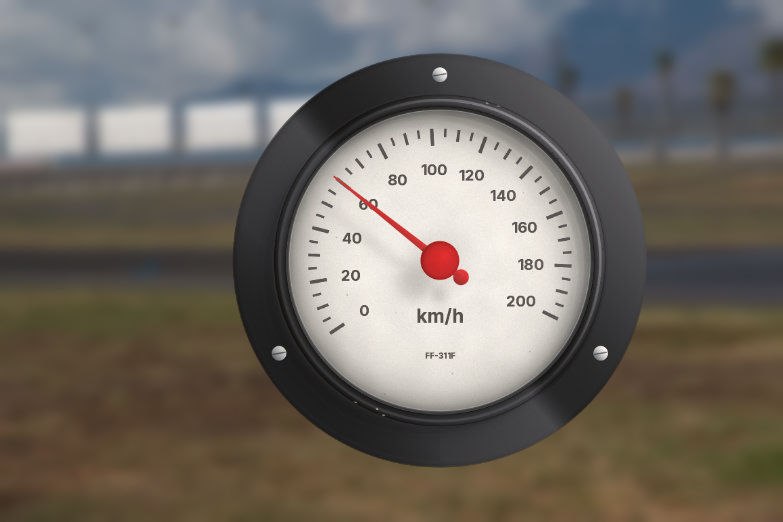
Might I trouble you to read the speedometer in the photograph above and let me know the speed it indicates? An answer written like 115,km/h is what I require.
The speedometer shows 60,km/h
